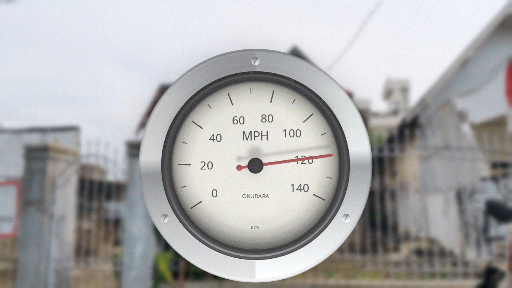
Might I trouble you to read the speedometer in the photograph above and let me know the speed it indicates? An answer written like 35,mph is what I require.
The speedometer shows 120,mph
